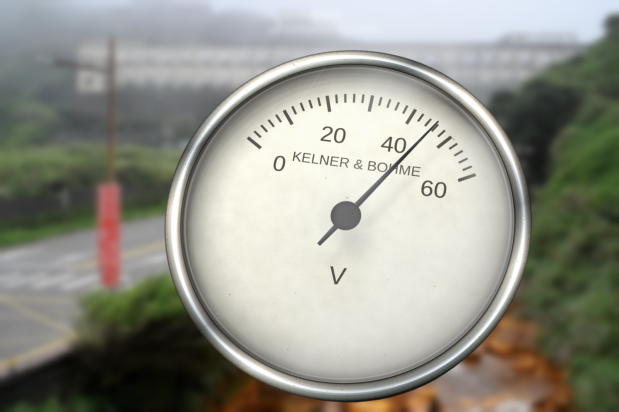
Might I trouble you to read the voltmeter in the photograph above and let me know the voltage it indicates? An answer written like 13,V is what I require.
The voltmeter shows 46,V
